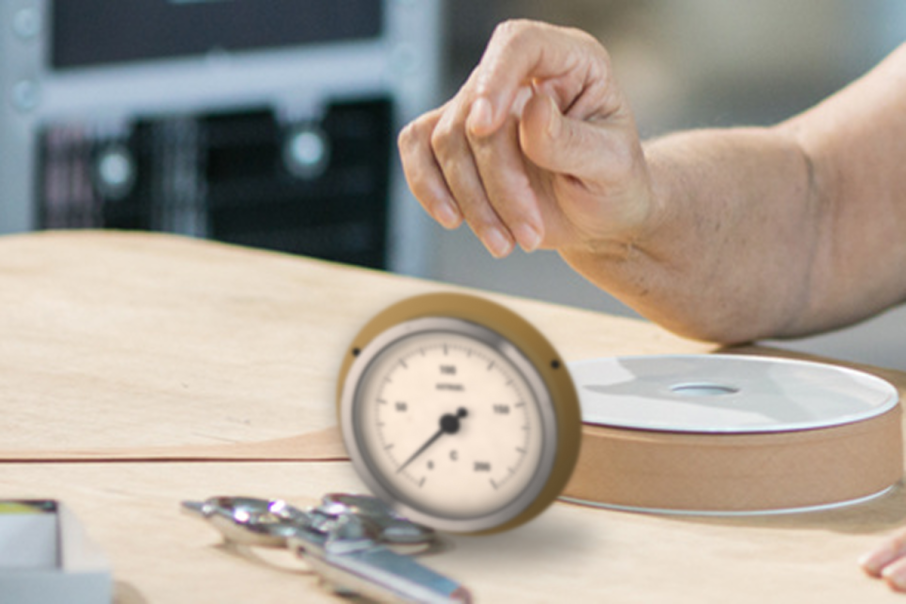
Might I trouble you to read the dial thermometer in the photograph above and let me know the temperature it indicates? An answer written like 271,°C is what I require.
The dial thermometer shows 12.5,°C
